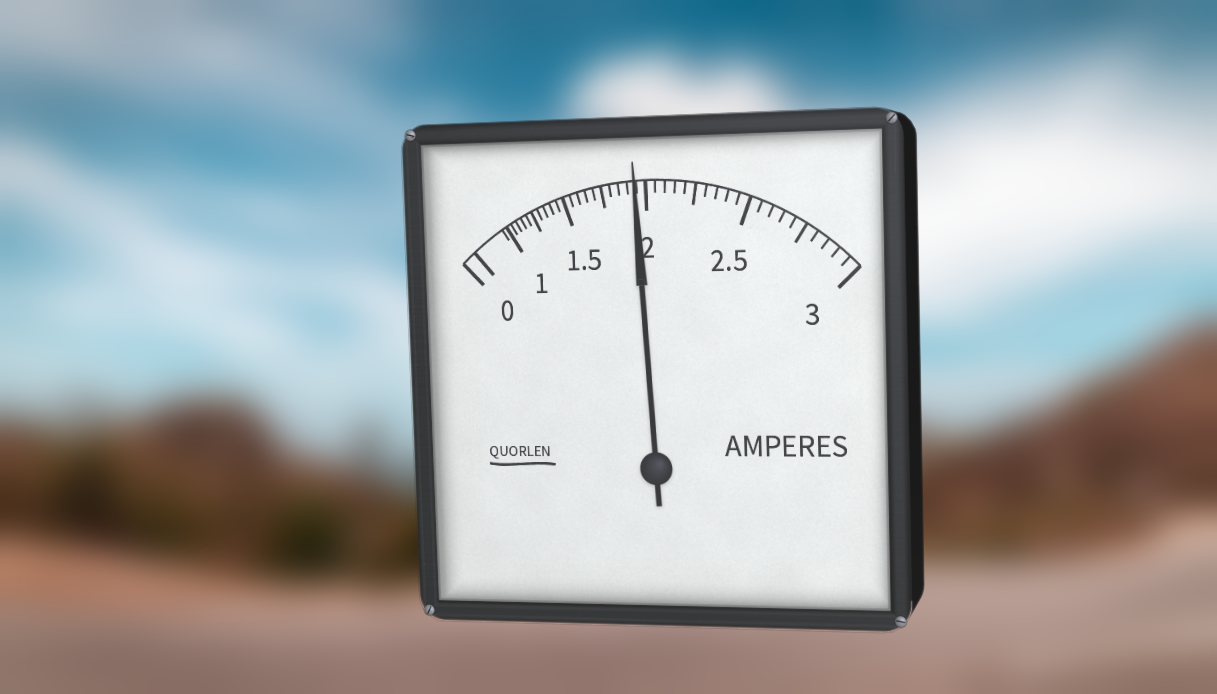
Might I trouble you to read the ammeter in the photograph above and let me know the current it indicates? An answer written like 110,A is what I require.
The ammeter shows 1.95,A
